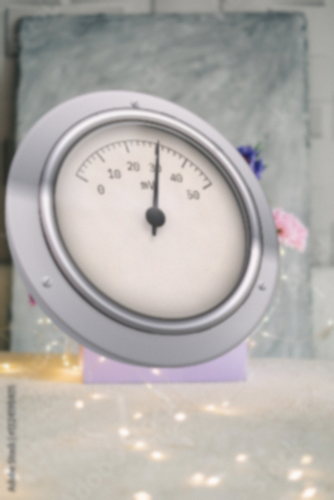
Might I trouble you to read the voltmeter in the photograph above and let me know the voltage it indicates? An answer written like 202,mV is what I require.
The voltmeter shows 30,mV
